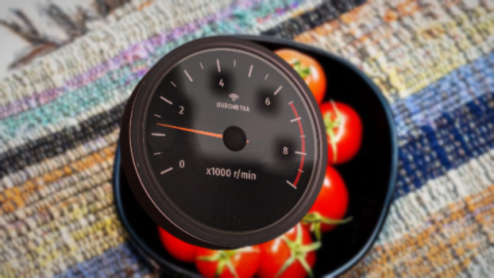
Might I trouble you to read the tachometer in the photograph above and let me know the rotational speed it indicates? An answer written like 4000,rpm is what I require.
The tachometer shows 1250,rpm
